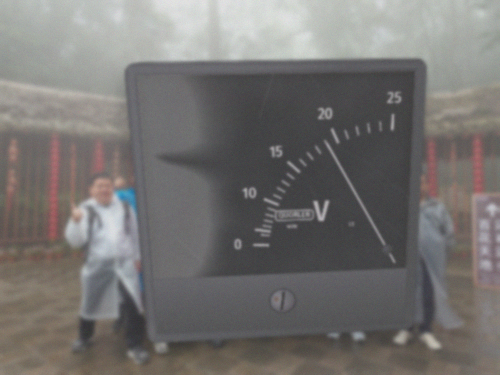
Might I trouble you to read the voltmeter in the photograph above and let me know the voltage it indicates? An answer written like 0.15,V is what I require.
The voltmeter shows 19,V
